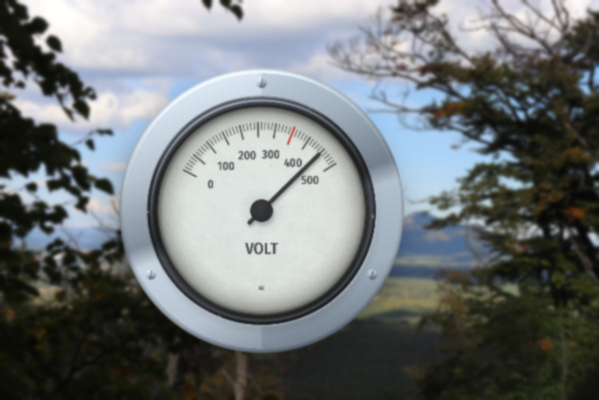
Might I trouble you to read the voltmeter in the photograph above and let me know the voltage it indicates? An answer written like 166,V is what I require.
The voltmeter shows 450,V
